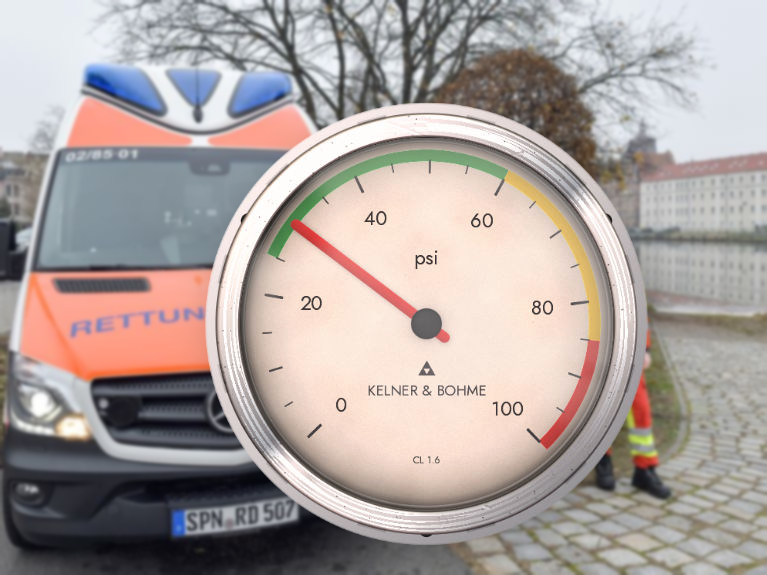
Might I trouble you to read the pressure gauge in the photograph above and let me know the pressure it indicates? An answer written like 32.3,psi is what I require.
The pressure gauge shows 30,psi
